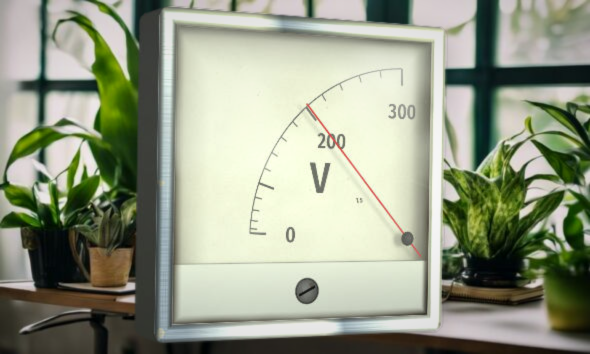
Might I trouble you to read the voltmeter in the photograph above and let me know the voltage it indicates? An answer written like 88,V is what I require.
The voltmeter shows 200,V
